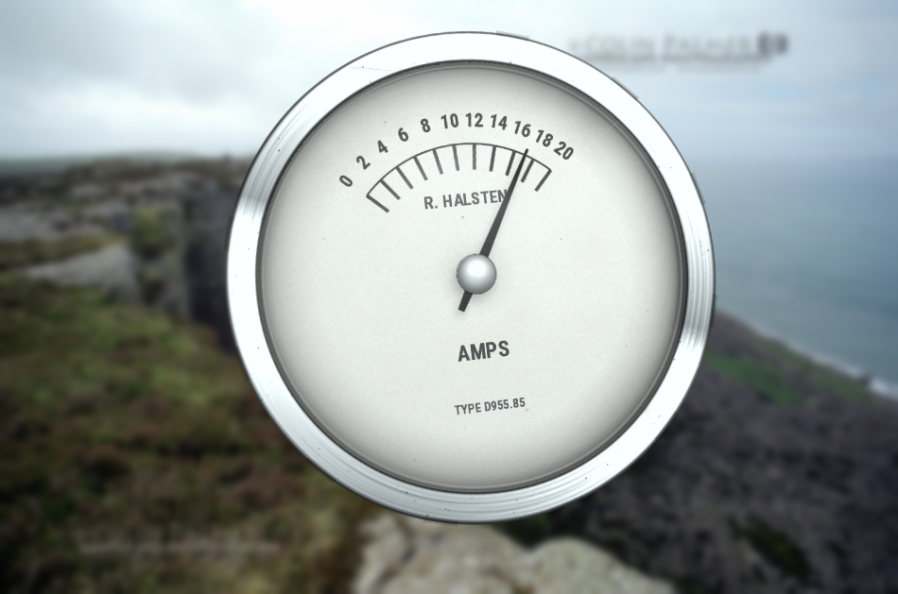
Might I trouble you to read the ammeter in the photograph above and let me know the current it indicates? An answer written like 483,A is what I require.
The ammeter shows 17,A
